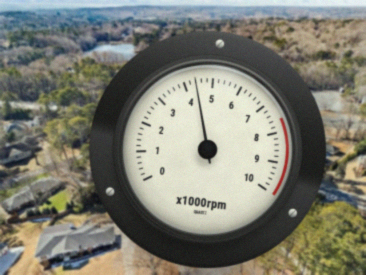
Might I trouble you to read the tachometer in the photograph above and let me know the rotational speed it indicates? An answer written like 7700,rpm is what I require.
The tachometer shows 4400,rpm
